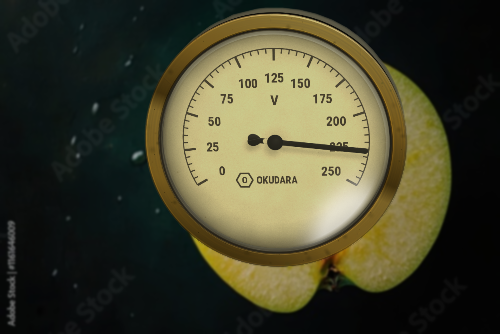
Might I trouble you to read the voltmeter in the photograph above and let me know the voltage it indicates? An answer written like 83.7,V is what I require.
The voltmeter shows 225,V
